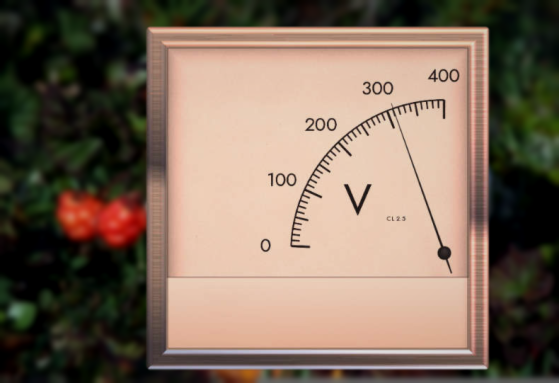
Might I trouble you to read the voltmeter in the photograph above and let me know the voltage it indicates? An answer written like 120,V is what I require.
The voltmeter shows 310,V
